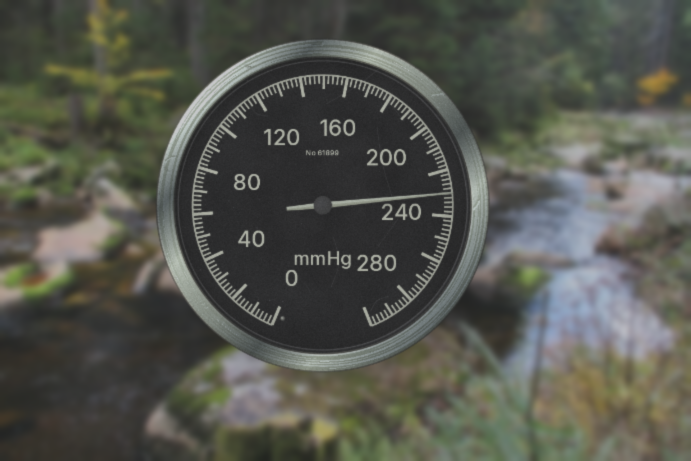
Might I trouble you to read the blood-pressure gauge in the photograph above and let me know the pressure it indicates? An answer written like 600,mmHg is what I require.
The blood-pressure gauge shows 230,mmHg
